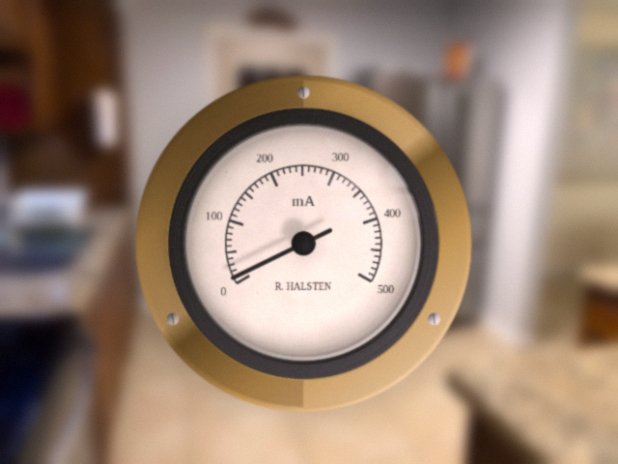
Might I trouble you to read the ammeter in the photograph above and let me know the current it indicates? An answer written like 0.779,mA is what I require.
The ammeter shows 10,mA
